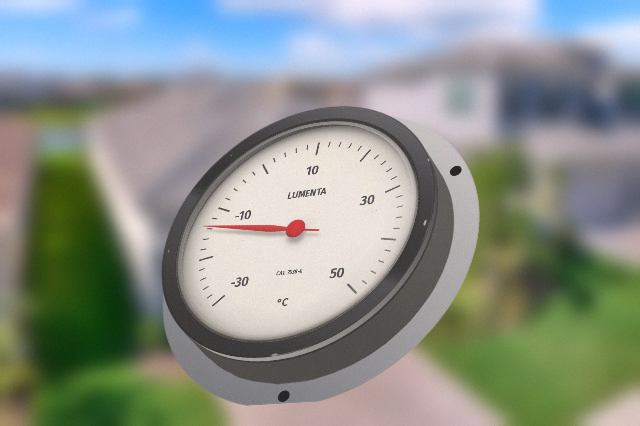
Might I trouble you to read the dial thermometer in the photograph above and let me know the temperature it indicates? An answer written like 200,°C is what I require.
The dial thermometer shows -14,°C
